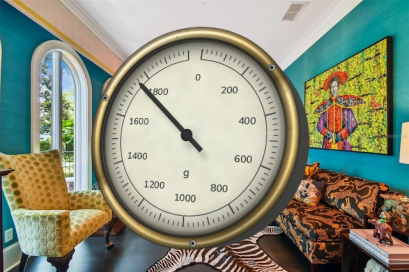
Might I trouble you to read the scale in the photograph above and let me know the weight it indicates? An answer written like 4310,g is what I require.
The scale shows 1760,g
